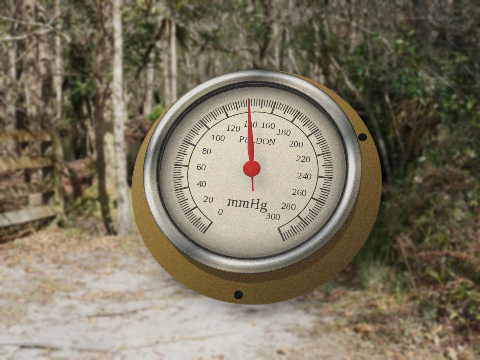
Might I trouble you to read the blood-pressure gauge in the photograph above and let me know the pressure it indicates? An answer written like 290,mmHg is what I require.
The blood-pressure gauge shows 140,mmHg
